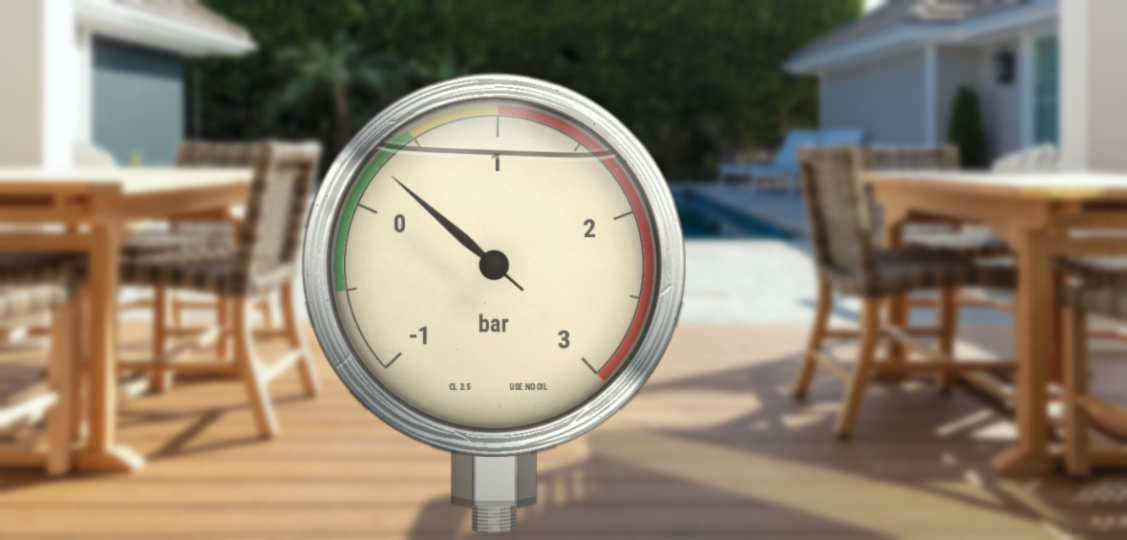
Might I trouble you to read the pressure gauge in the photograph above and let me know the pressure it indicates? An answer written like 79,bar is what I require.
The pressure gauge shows 0.25,bar
